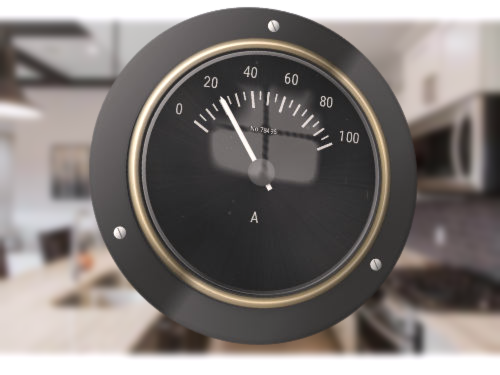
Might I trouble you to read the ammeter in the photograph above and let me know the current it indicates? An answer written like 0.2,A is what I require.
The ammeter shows 20,A
